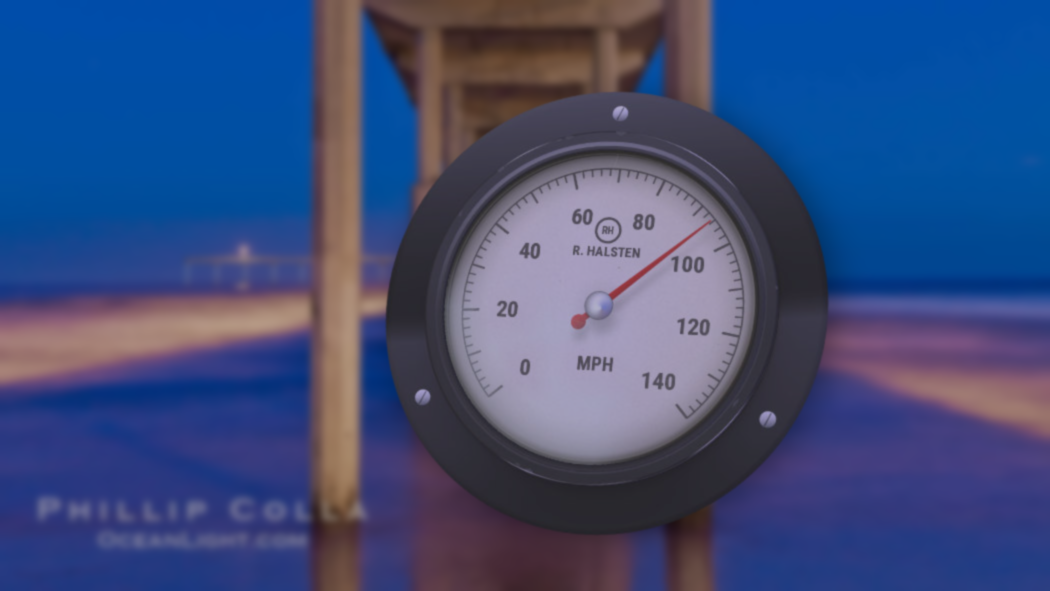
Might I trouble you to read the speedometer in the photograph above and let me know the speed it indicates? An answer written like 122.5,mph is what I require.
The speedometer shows 94,mph
